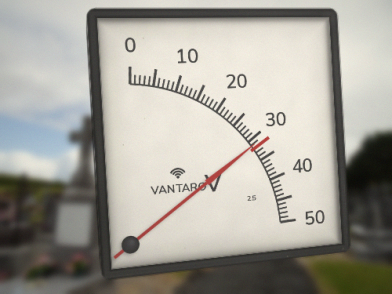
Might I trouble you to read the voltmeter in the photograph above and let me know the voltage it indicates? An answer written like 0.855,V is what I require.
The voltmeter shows 31,V
